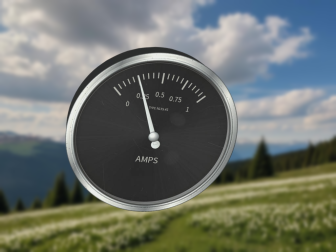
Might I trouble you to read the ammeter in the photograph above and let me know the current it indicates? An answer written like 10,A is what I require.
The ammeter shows 0.25,A
